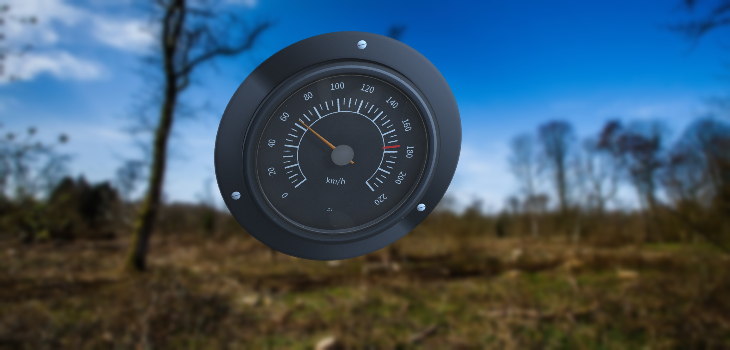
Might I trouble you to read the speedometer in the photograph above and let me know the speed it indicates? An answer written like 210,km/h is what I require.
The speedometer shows 65,km/h
